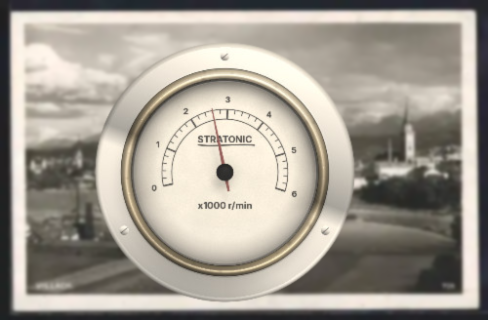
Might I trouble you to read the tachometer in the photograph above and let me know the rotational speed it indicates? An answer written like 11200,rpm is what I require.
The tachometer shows 2600,rpm
